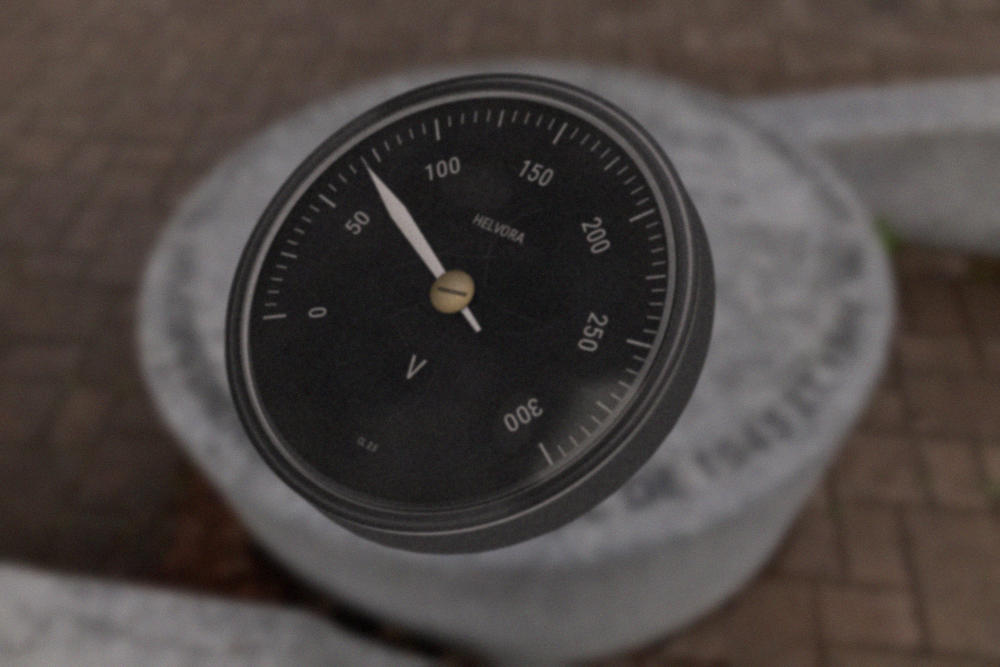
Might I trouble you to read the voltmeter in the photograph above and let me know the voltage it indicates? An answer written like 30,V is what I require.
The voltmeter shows 70,V
